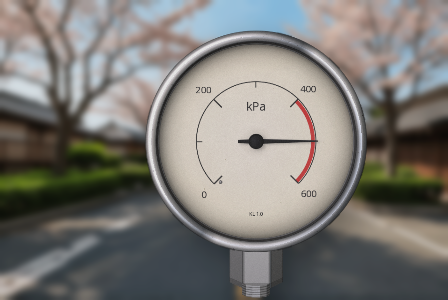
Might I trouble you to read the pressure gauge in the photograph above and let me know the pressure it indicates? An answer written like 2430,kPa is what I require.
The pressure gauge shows 500,kPa
